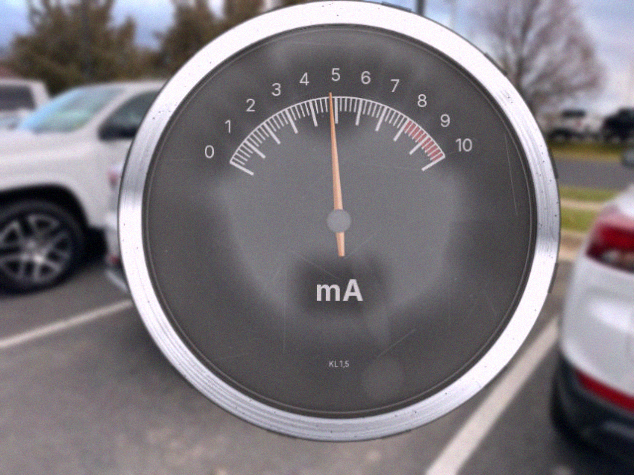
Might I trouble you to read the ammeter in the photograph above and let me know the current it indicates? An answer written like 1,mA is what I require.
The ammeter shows 4.8,mA
